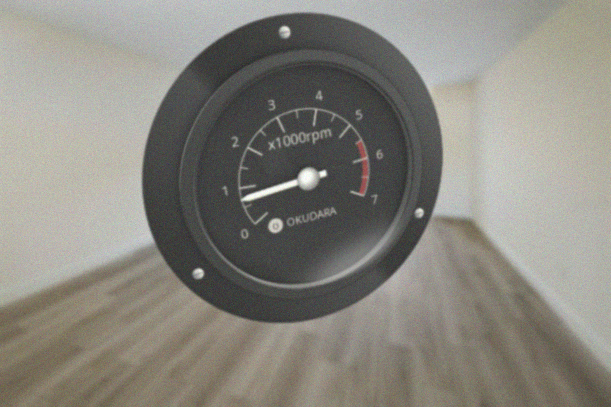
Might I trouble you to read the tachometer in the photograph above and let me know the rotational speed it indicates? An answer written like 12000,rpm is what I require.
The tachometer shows 750,rpm
